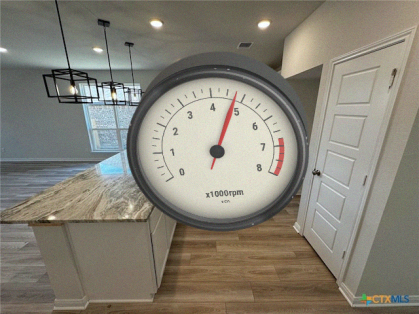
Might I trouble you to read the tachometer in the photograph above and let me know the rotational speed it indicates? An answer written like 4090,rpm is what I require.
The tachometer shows 4750,rpm
